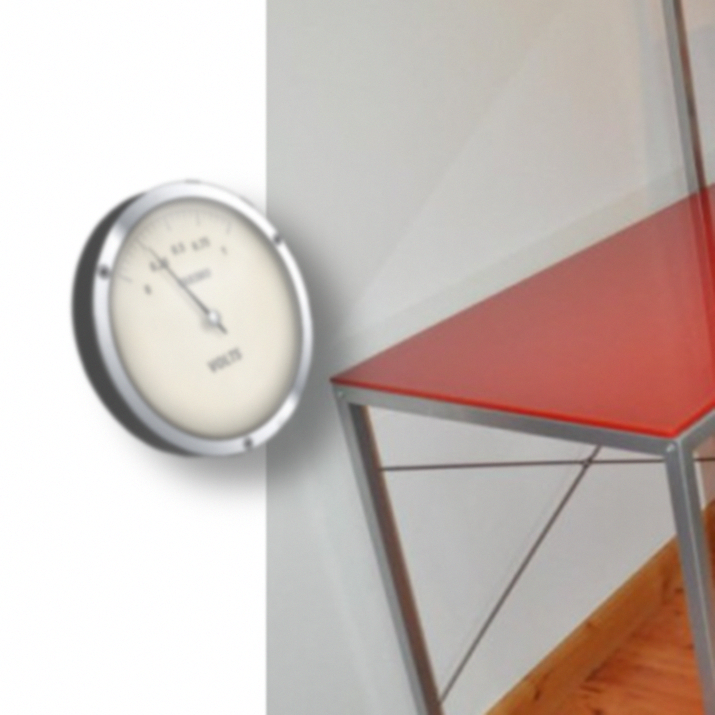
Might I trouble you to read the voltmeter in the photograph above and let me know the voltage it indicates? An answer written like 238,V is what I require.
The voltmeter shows 0.25,V
